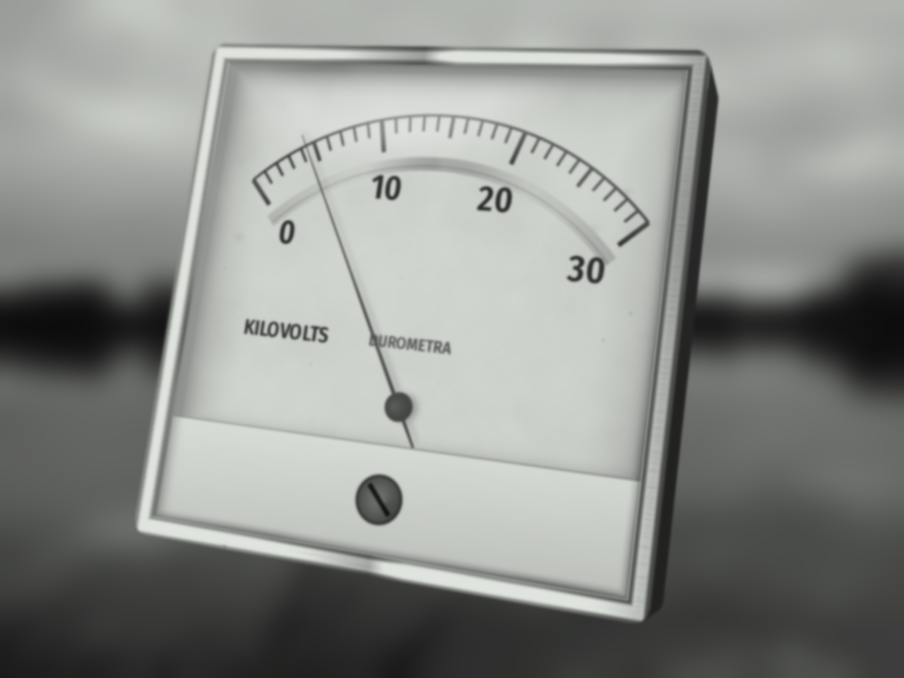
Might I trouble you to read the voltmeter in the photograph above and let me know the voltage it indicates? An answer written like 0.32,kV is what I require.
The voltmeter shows 4.5,kV
